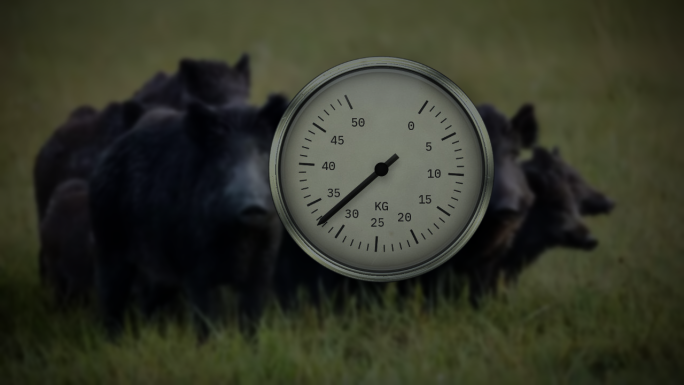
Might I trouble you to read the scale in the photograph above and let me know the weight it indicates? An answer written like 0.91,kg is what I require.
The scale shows 32.5,kg
